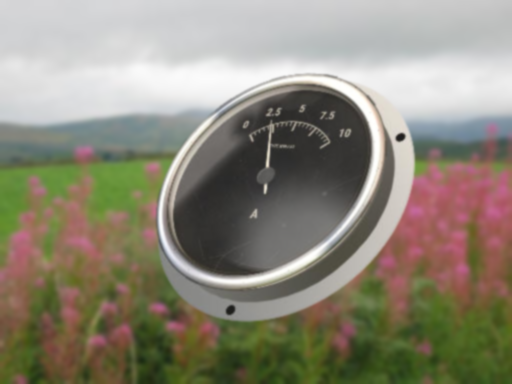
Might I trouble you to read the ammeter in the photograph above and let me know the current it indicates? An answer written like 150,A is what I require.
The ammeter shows 2.5,A
